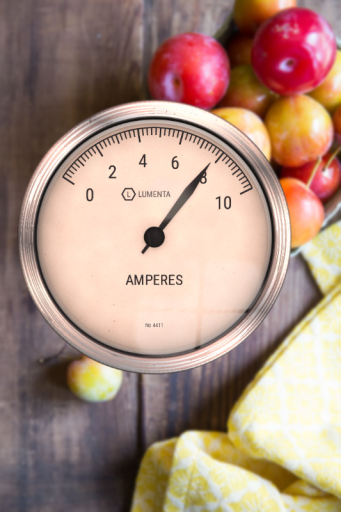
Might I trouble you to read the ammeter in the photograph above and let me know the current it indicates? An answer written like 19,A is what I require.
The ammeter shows 7.8,A
